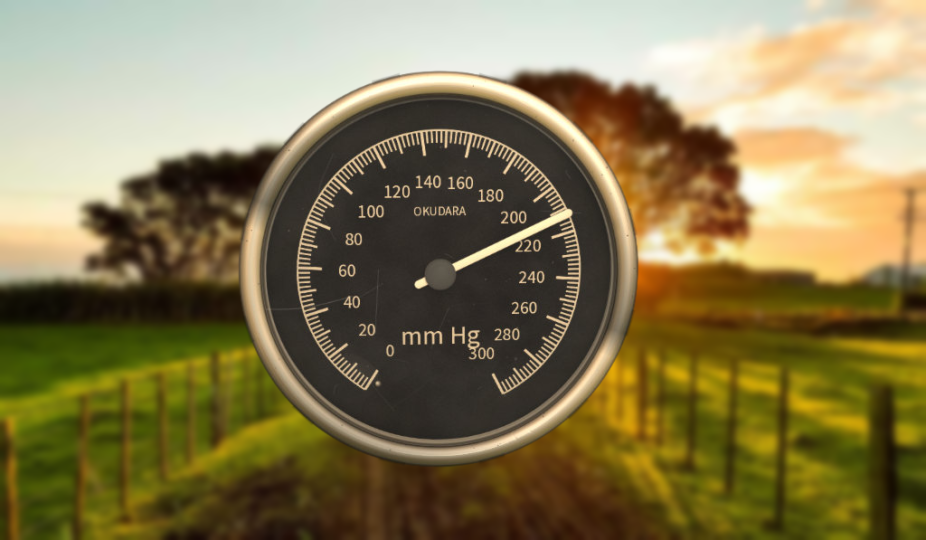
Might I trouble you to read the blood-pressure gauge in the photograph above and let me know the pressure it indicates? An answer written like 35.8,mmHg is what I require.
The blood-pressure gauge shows 212,mmHg
